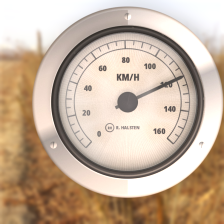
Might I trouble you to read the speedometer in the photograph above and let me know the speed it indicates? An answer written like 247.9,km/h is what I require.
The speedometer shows 120,km/h
